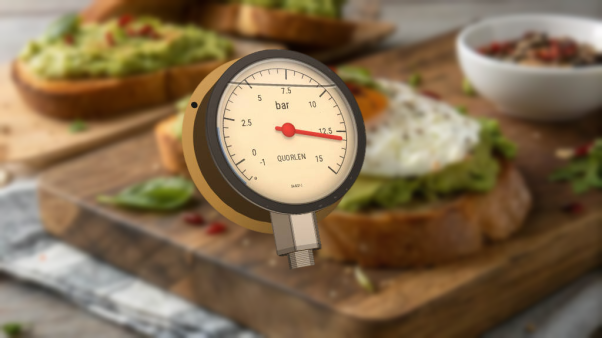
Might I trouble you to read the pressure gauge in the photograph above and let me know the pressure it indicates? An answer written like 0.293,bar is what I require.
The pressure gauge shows 13,bar
